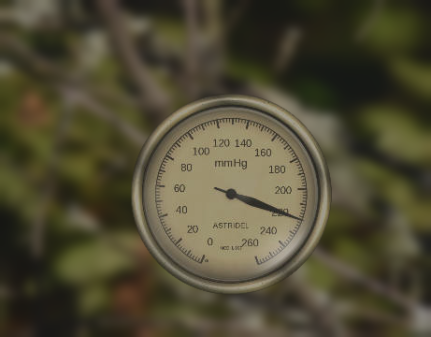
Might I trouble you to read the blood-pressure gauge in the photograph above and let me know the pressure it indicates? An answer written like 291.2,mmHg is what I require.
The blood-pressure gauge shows 220,mmHg
